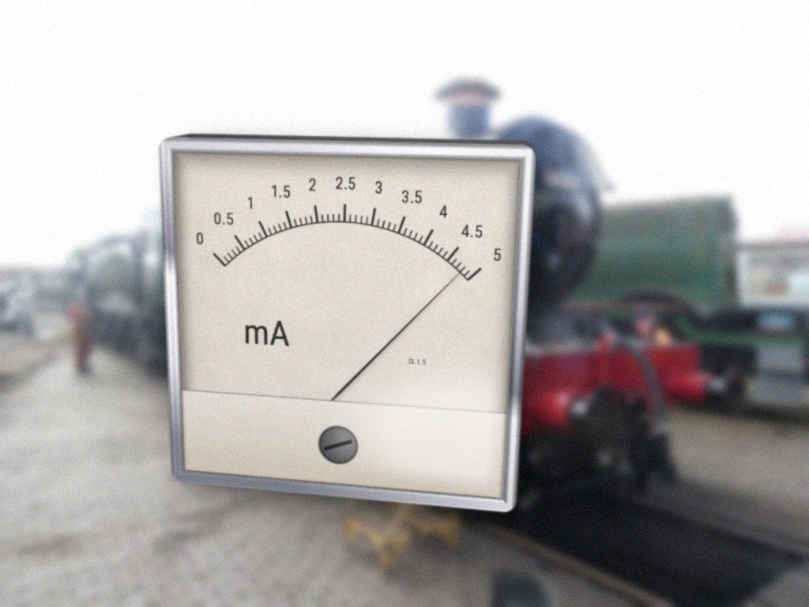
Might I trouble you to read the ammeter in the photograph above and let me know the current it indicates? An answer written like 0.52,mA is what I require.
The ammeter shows 4.8,mA
